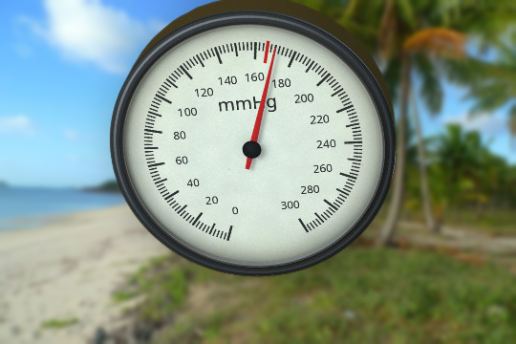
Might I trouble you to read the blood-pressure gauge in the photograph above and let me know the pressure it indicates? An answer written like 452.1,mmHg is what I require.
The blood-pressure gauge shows 170,mmHg
